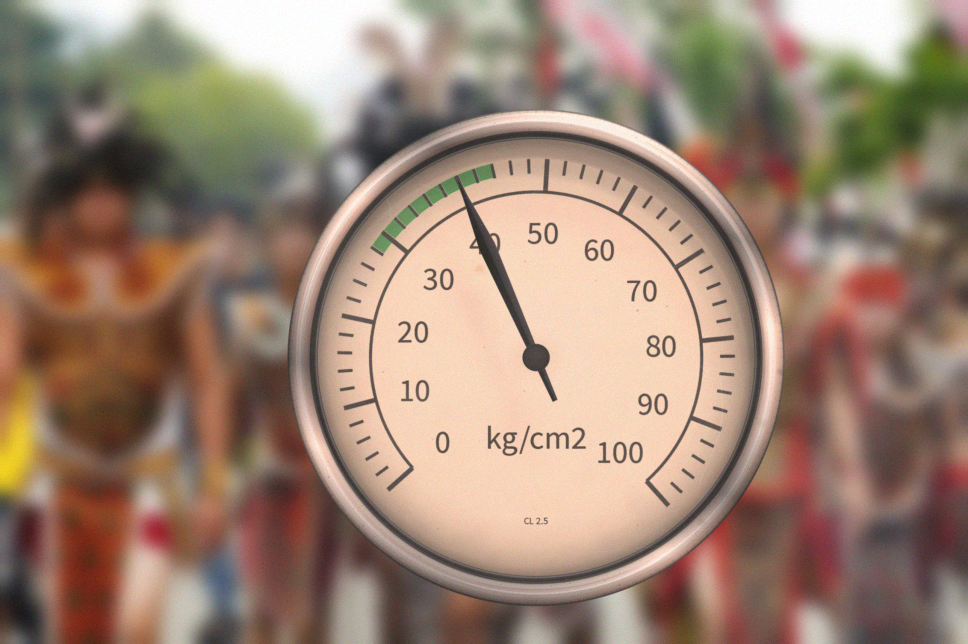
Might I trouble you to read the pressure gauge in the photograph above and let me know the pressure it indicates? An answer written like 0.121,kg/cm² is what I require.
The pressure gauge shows 40,kg/cm²
